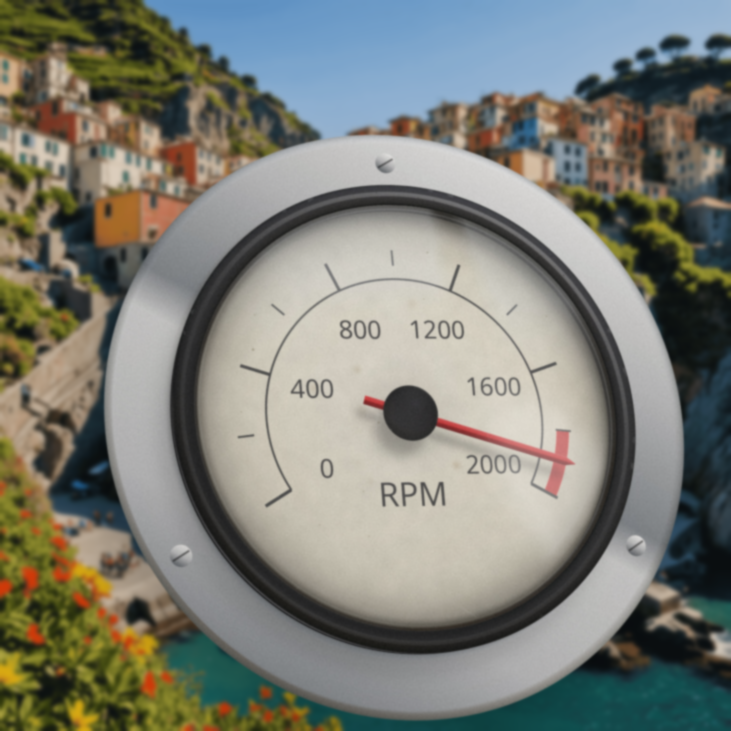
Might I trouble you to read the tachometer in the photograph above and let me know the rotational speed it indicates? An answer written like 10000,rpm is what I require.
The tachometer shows 1900,rpm
